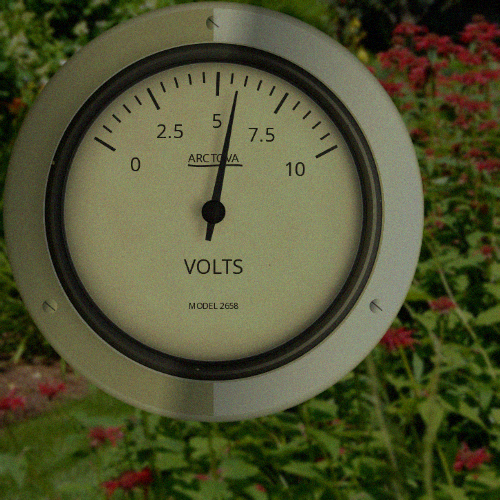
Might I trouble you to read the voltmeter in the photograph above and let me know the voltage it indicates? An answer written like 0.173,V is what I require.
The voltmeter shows 5.75,V
